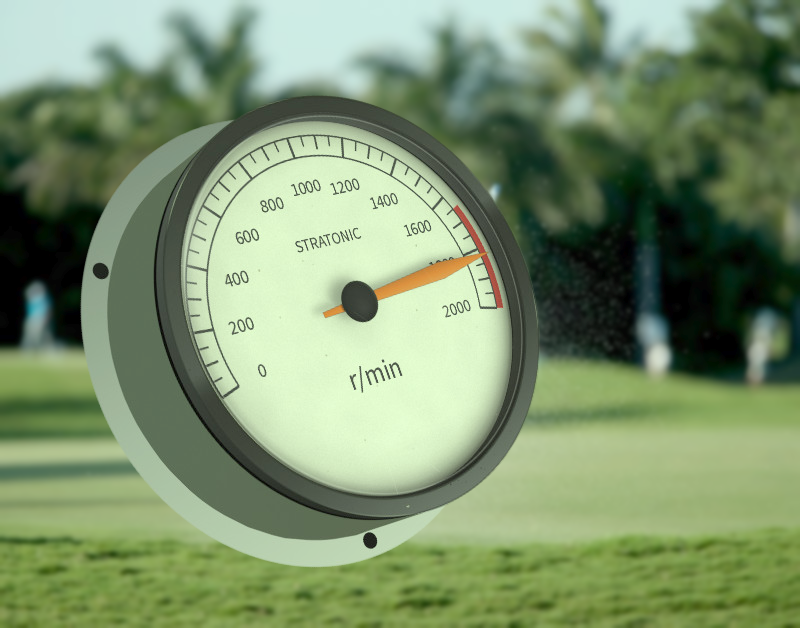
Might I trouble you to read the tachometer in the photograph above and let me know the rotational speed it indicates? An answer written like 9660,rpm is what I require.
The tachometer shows 1825,rpm
